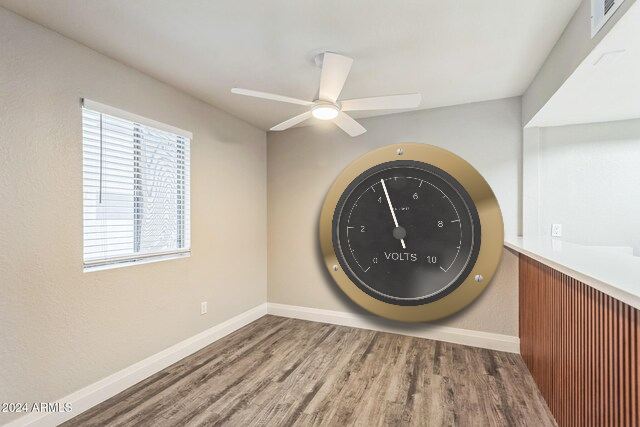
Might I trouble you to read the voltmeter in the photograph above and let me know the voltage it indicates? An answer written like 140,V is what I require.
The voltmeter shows 4.5,V
